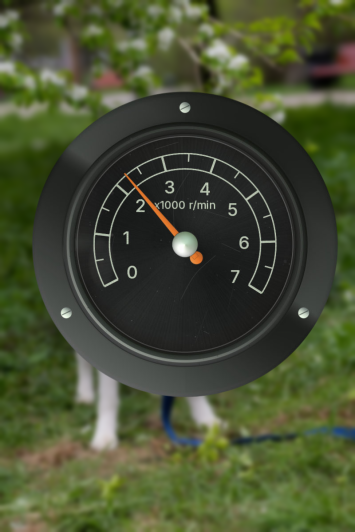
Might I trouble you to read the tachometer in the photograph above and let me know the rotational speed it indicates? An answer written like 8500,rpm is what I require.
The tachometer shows 2250,rpm
